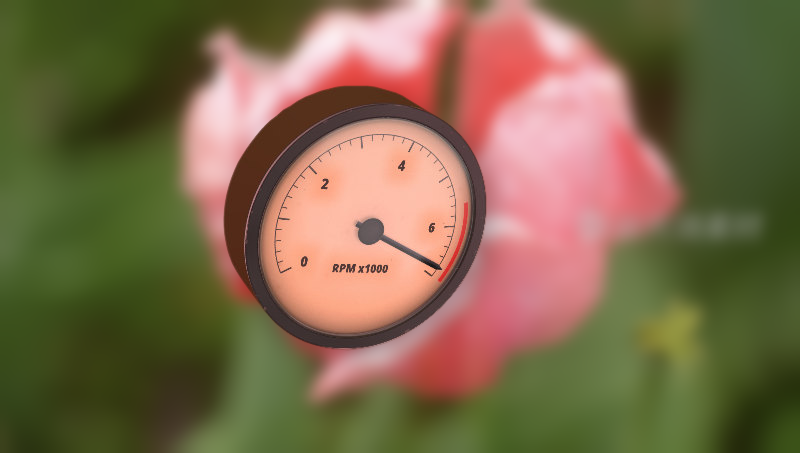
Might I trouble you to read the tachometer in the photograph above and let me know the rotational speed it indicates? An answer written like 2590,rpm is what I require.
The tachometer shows 6800,rpm
